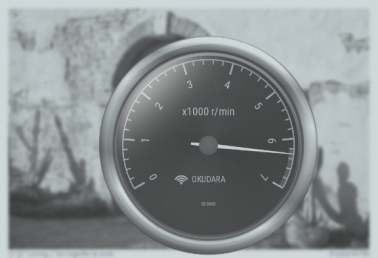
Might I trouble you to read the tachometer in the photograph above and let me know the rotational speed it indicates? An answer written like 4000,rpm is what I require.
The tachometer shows 6300,rpm
